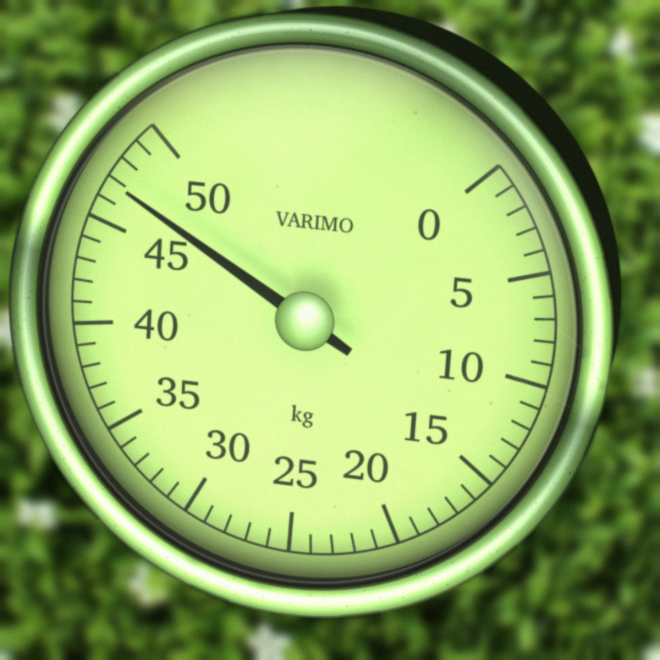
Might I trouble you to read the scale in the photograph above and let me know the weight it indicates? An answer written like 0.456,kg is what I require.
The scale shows 47,kg
